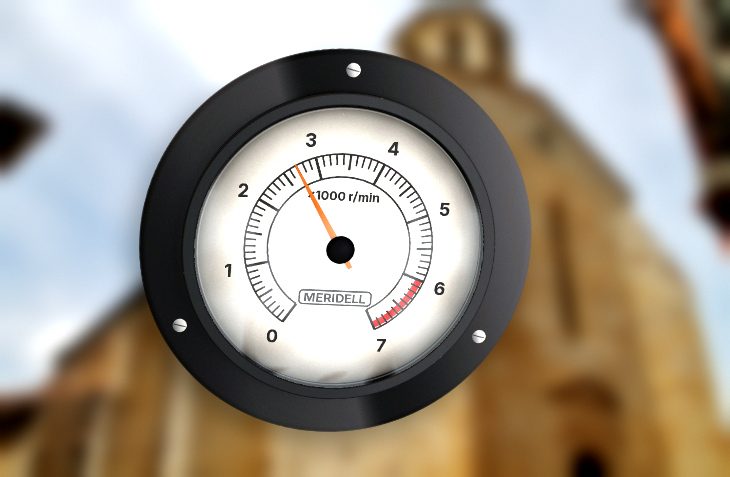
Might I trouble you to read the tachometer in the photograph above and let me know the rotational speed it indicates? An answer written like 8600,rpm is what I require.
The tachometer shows 2700,rpm
